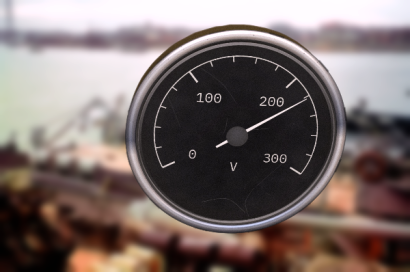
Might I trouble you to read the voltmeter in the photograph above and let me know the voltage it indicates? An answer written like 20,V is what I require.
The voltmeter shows 220,V
